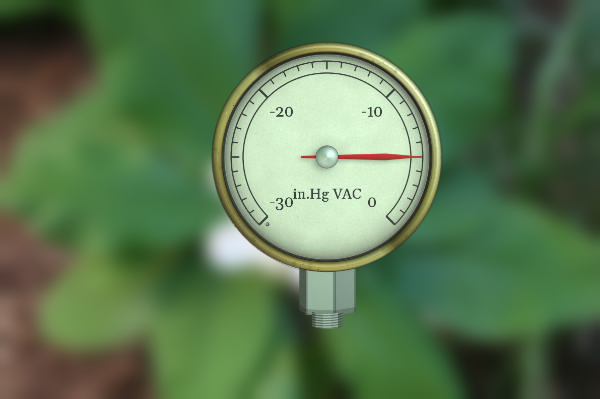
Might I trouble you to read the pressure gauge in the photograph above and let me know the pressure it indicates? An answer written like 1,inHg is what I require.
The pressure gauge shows -5,inHg
